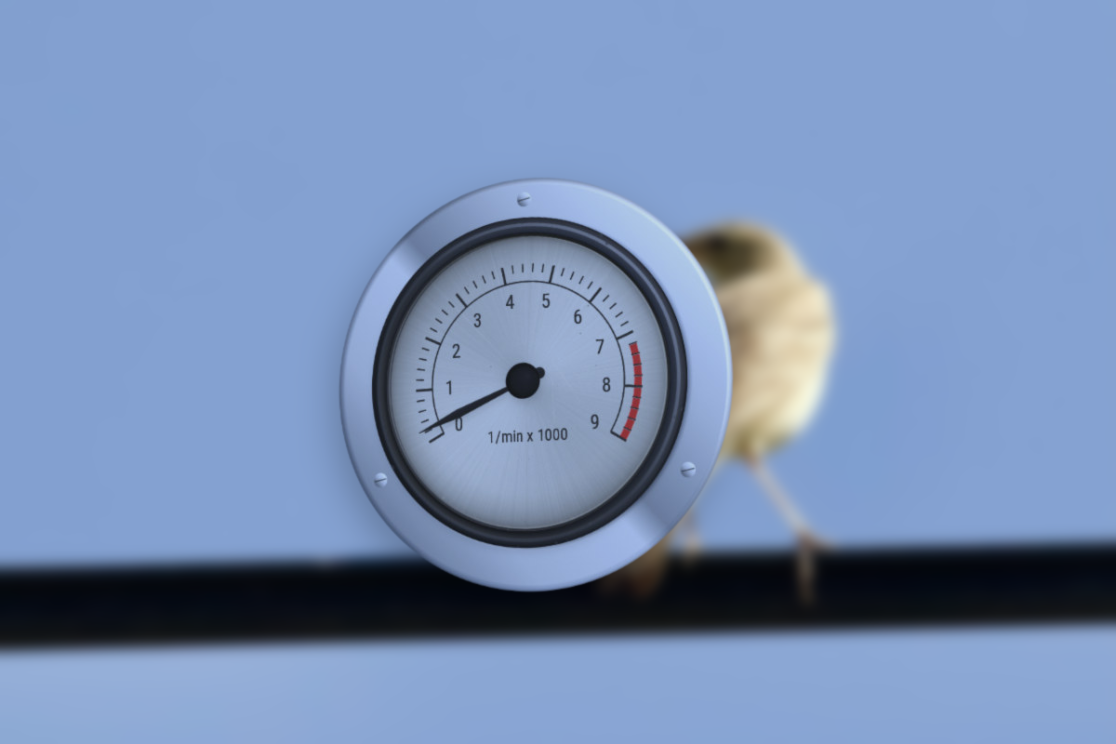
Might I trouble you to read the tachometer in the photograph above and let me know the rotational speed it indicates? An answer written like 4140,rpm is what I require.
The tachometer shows 200,rpm
